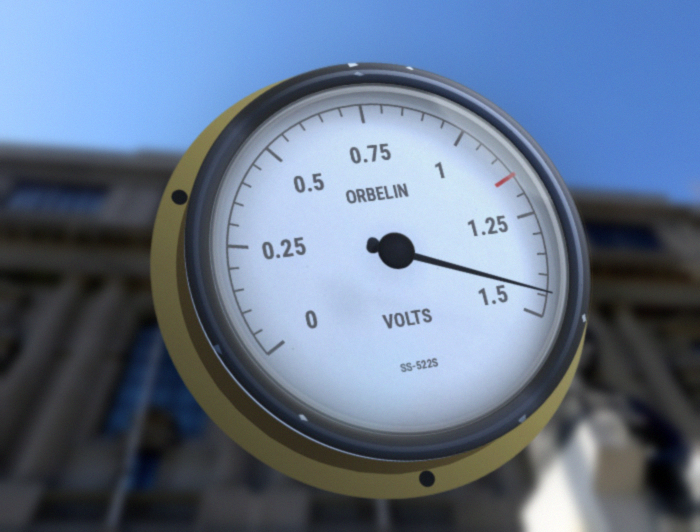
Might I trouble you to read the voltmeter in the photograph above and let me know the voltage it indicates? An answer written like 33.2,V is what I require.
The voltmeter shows 1.45,V
